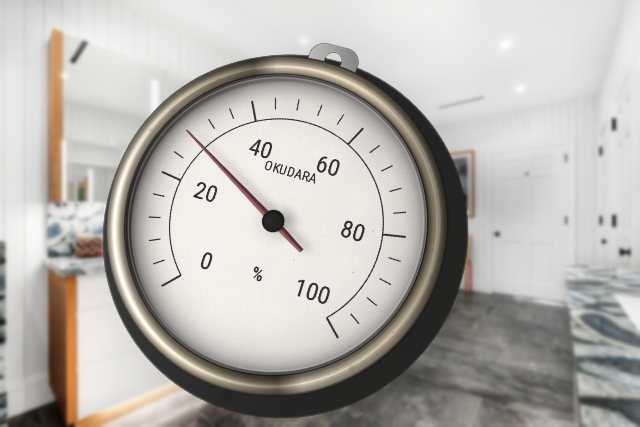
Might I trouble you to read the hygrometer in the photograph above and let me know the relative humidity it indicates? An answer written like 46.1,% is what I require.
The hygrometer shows 28,%
